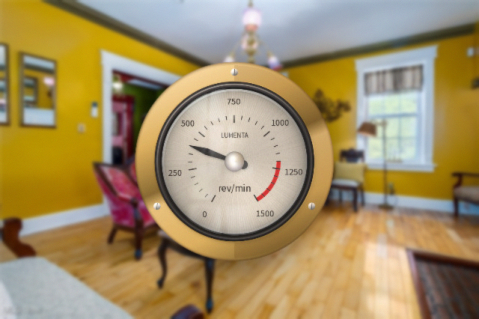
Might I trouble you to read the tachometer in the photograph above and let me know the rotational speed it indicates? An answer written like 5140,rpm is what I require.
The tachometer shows 400,rpm
